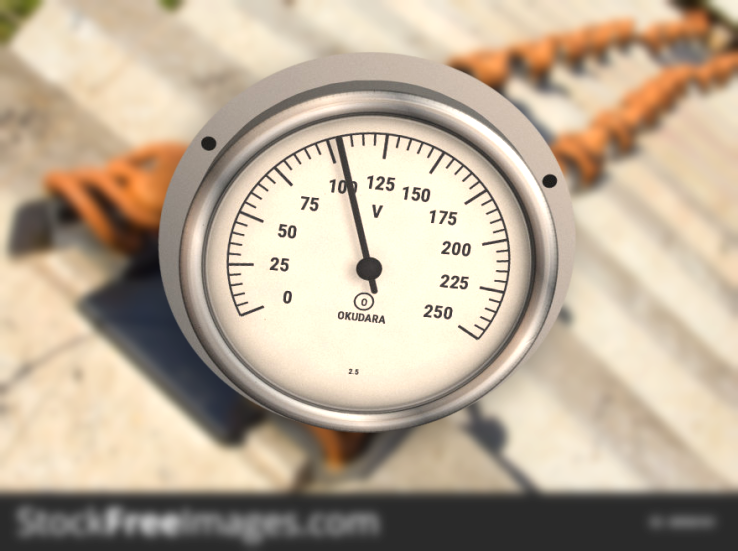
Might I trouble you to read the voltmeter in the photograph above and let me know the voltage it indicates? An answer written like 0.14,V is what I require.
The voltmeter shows 105,V
